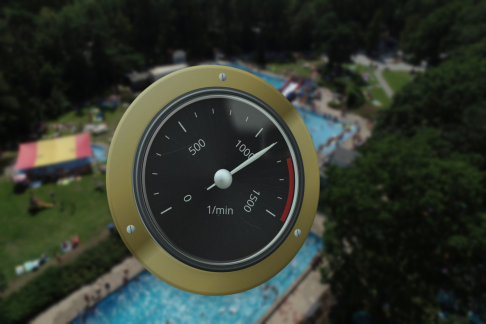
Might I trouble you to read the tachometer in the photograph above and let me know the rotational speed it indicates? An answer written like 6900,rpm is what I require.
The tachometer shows 1100,rpm
